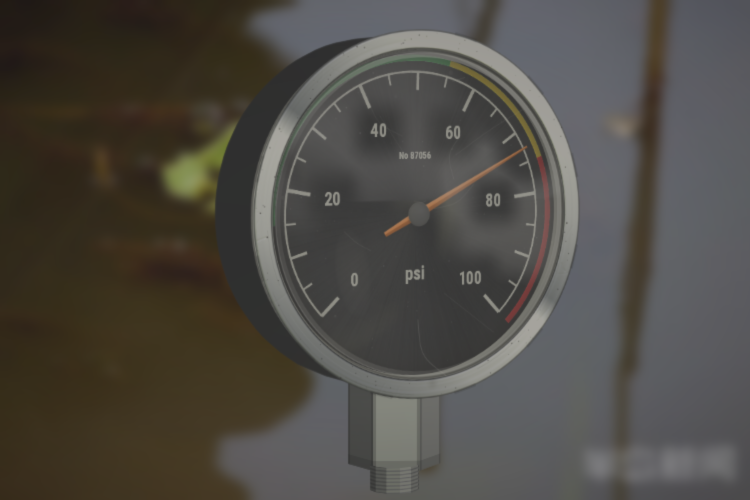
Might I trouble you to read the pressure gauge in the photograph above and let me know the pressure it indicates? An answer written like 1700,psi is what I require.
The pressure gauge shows 72.5,psi
